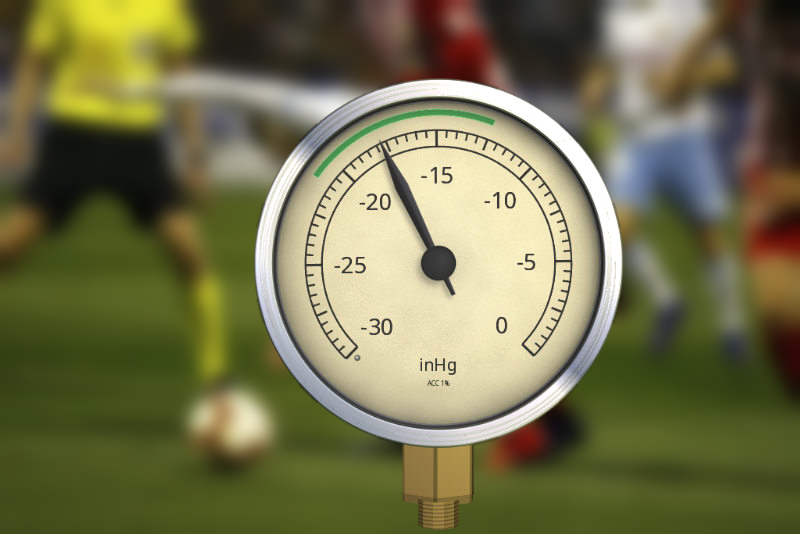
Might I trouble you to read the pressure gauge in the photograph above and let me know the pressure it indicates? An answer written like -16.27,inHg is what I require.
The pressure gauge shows -17.75,inHg
